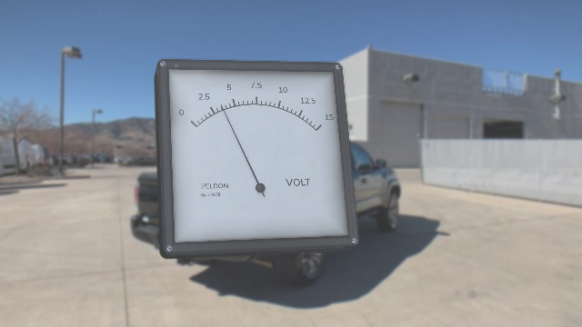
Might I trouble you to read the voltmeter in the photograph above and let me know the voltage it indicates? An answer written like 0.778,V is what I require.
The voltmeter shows 3.5,V
